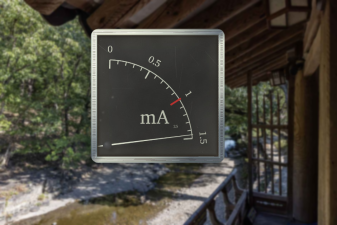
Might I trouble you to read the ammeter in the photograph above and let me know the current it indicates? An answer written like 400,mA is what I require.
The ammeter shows 1.45,mA
